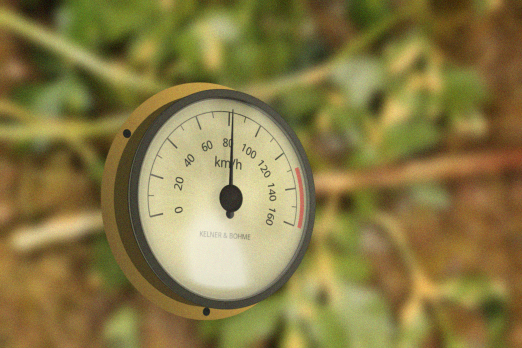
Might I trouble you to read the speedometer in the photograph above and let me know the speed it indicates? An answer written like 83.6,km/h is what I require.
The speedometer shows 80,km/h
